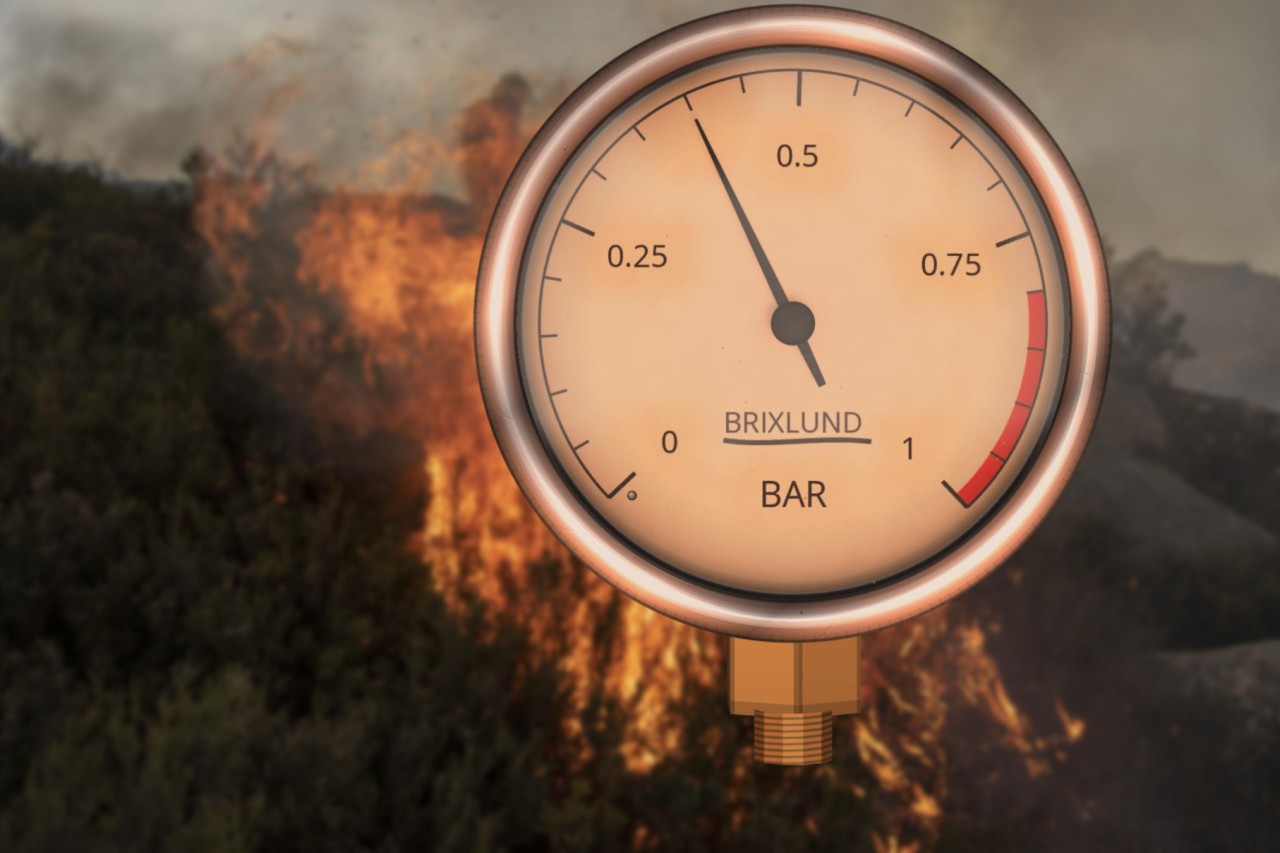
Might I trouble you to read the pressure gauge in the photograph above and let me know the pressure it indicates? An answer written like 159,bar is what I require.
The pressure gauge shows 0.4,bar
